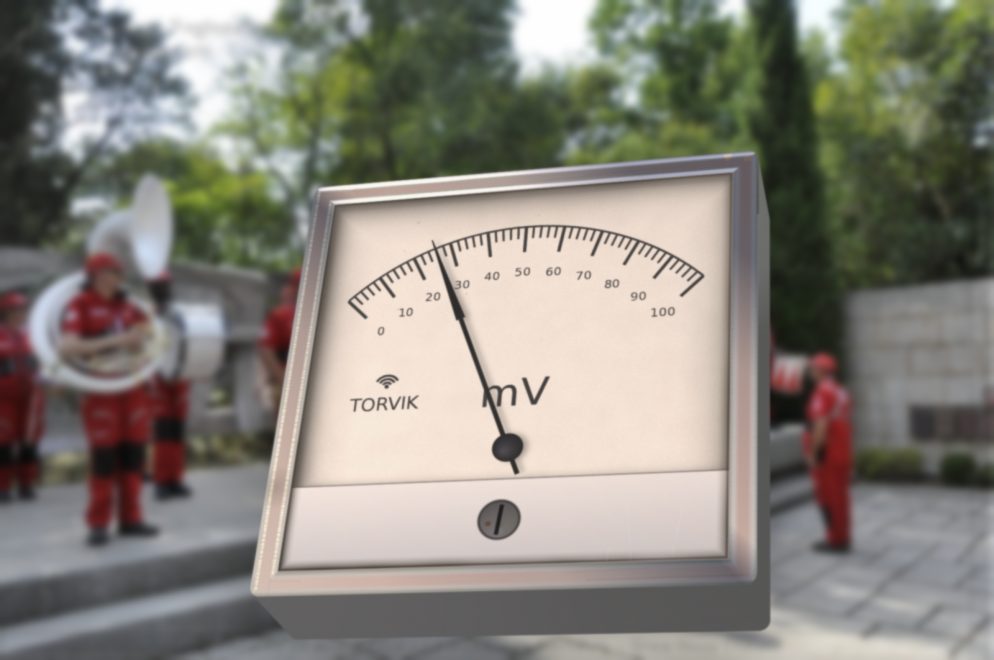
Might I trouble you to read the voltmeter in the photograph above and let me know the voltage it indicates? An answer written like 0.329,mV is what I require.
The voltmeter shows 26,mV
